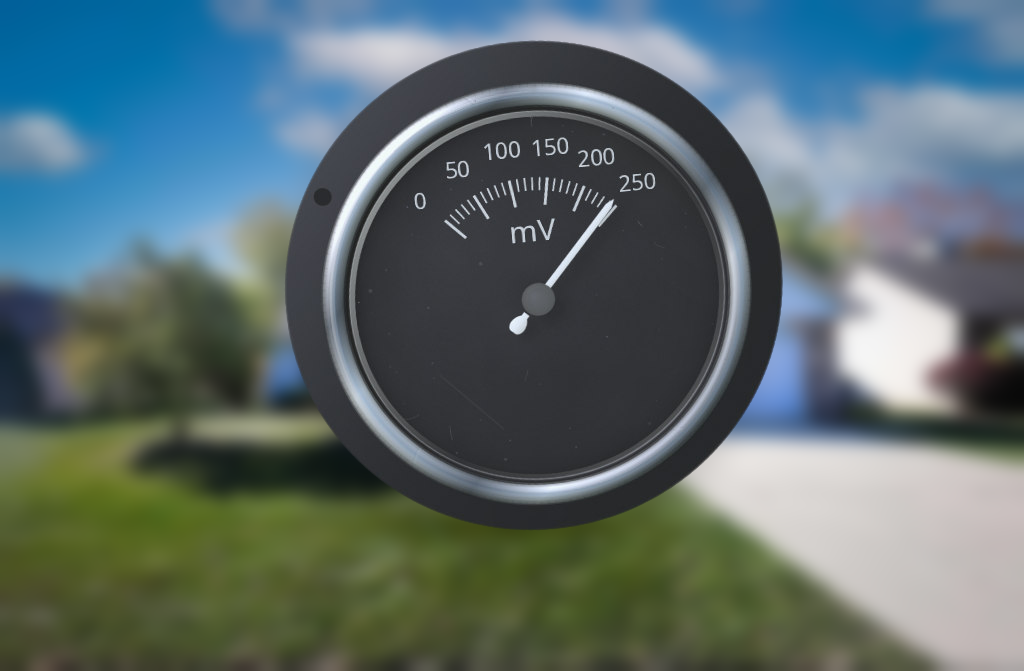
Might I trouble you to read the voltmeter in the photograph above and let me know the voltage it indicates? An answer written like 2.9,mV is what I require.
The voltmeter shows 240,mV
